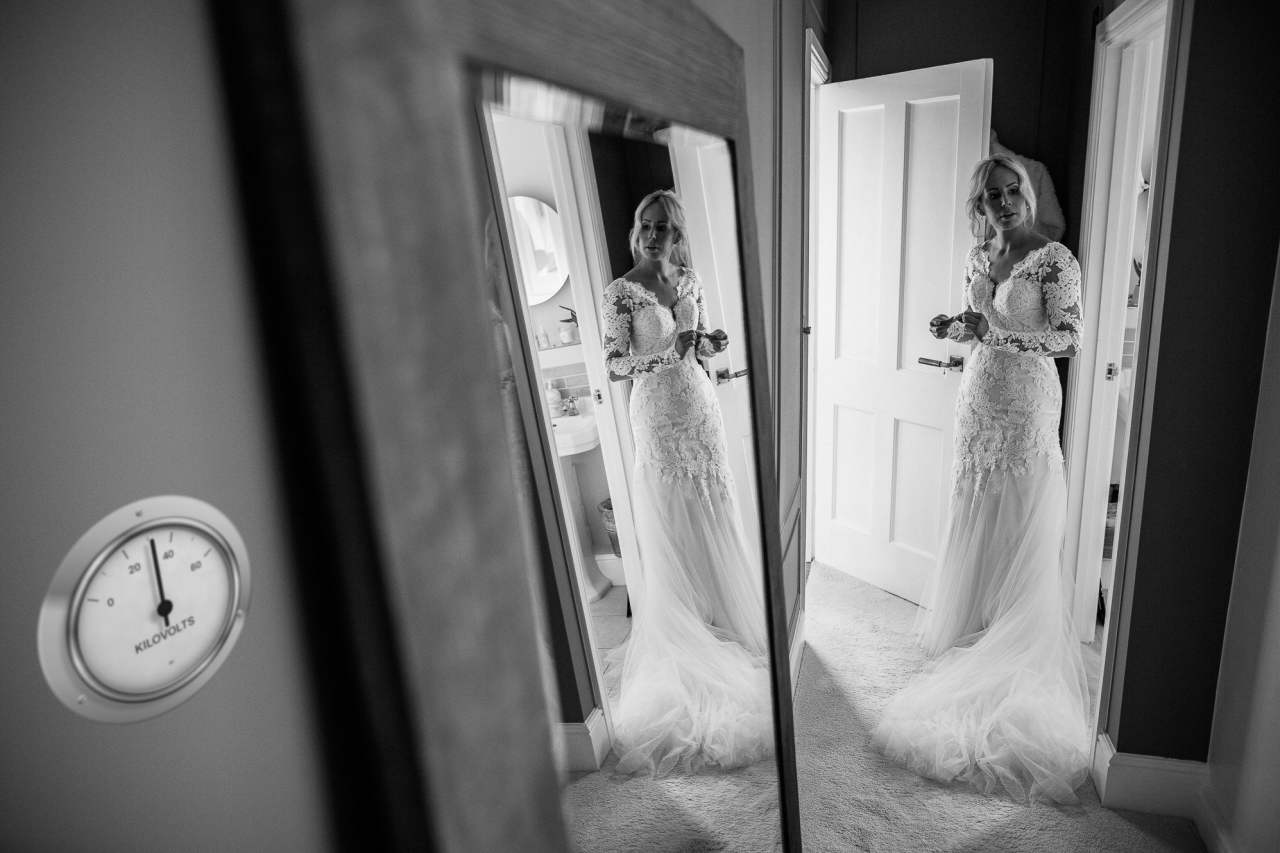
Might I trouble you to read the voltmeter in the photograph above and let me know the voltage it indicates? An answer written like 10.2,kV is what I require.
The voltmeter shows 30,kV
